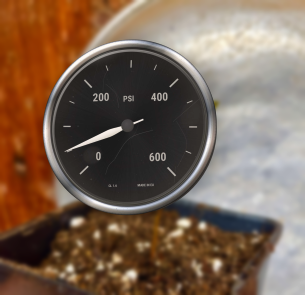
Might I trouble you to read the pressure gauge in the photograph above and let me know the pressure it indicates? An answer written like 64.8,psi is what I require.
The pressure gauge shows 50,psi
